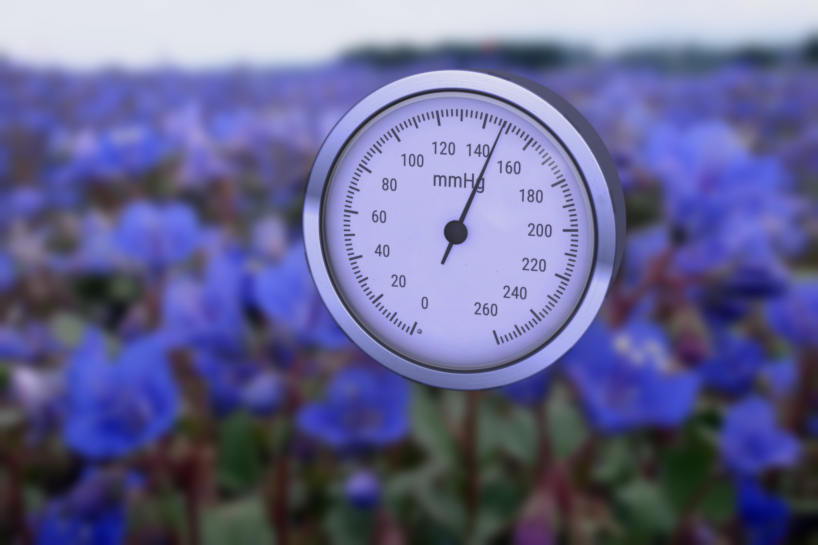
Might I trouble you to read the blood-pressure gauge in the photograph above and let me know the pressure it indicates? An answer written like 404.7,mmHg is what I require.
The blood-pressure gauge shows 148,mmHg
